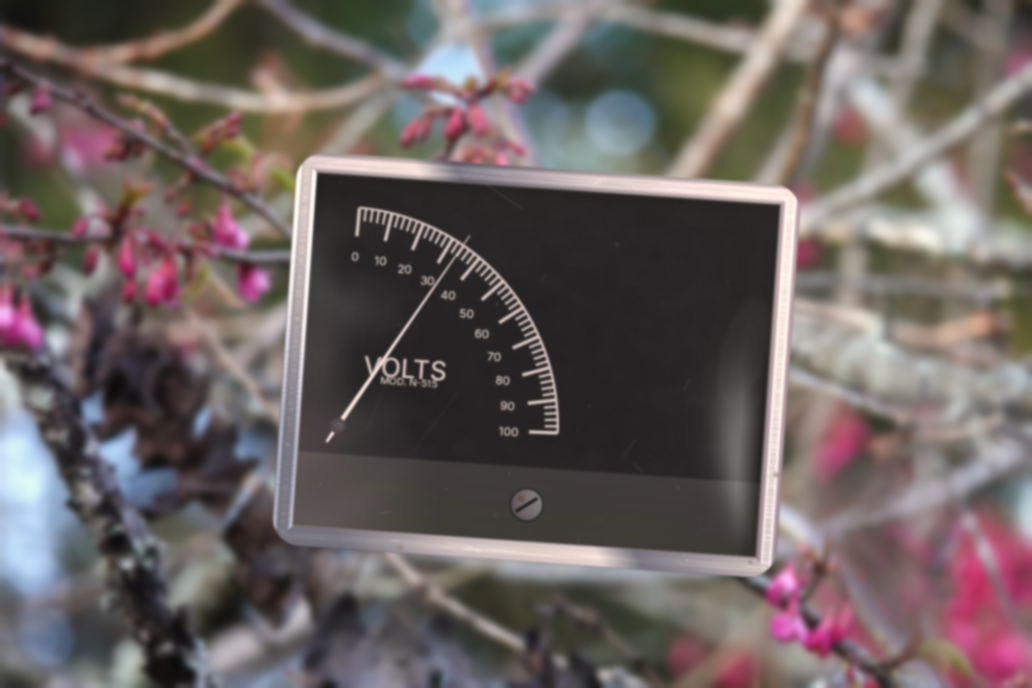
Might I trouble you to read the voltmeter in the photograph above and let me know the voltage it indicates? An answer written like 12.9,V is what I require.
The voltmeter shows 34,V
